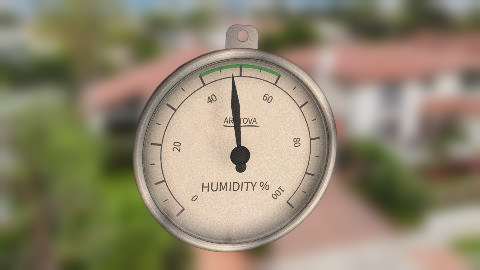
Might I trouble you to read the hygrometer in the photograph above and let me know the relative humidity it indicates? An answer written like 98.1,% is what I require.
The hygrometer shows 47.5,%
